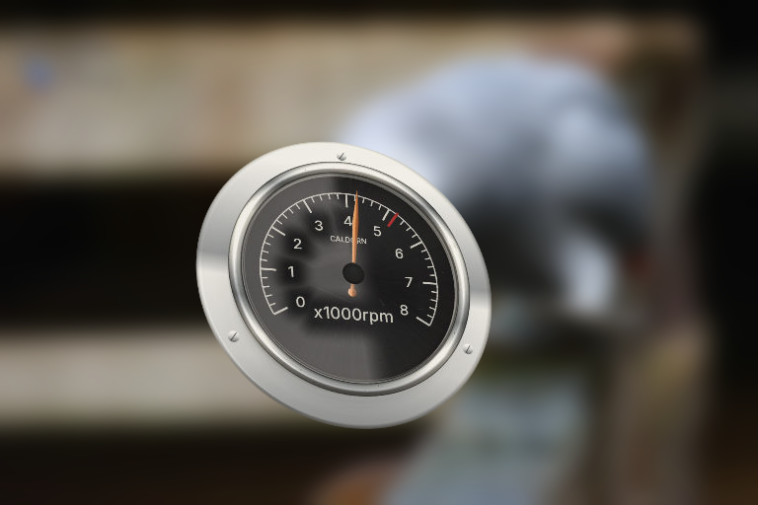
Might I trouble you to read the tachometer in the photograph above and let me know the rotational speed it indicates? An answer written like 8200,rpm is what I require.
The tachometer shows 4200,rpm
